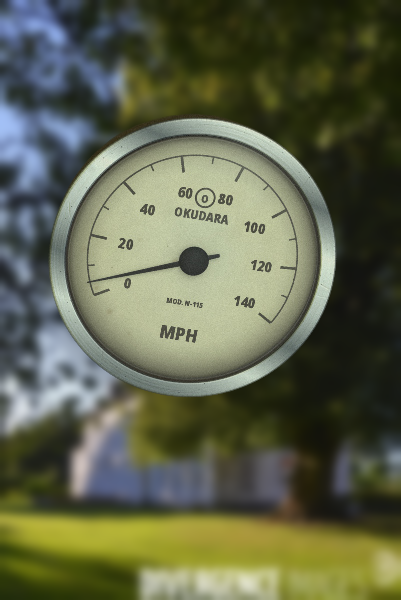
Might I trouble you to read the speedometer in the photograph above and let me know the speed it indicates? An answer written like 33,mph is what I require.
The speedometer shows 5,mph
